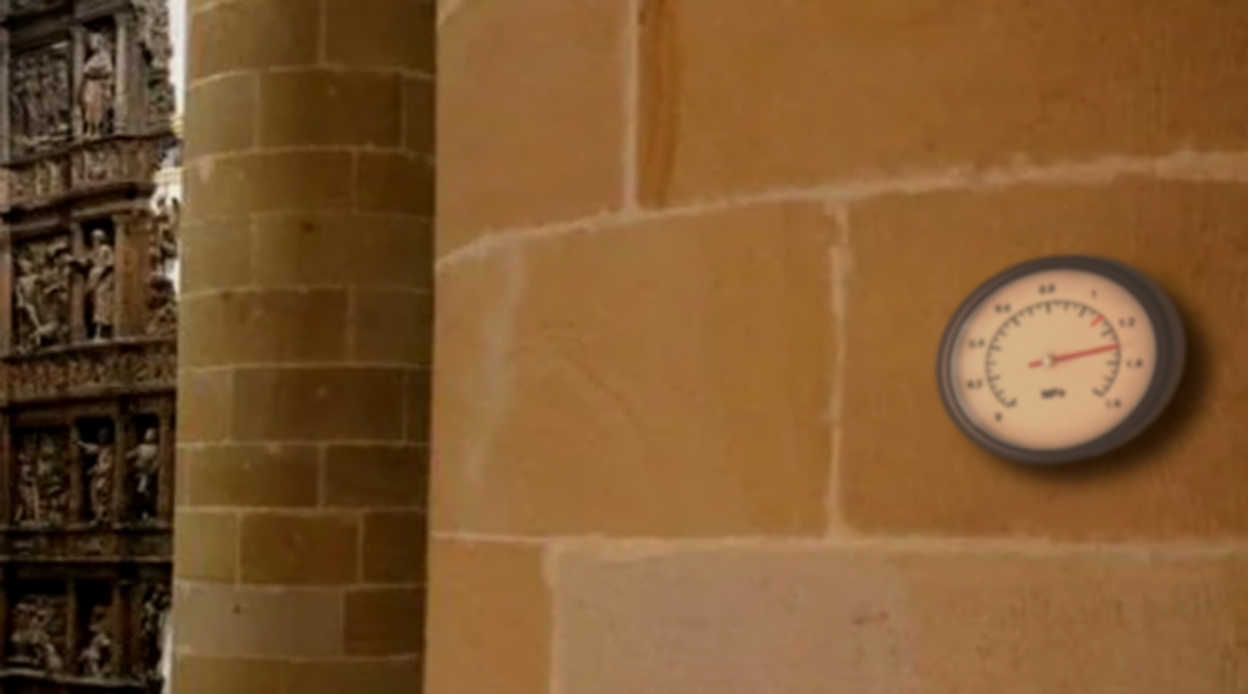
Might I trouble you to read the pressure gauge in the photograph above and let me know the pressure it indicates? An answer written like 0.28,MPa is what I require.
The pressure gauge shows 1.3,MPa
